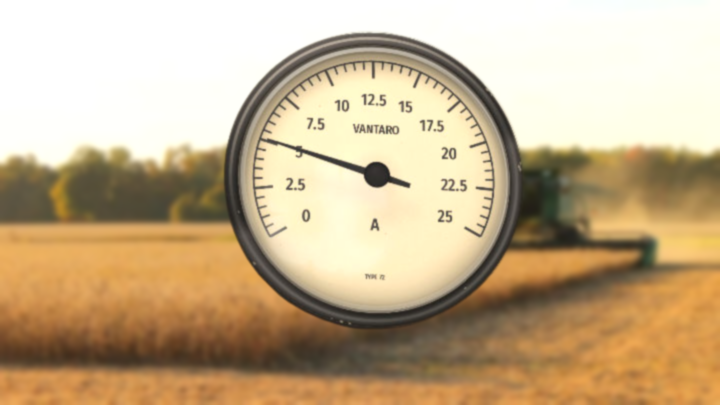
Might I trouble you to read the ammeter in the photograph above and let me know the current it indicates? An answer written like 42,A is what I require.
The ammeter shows 5,A
